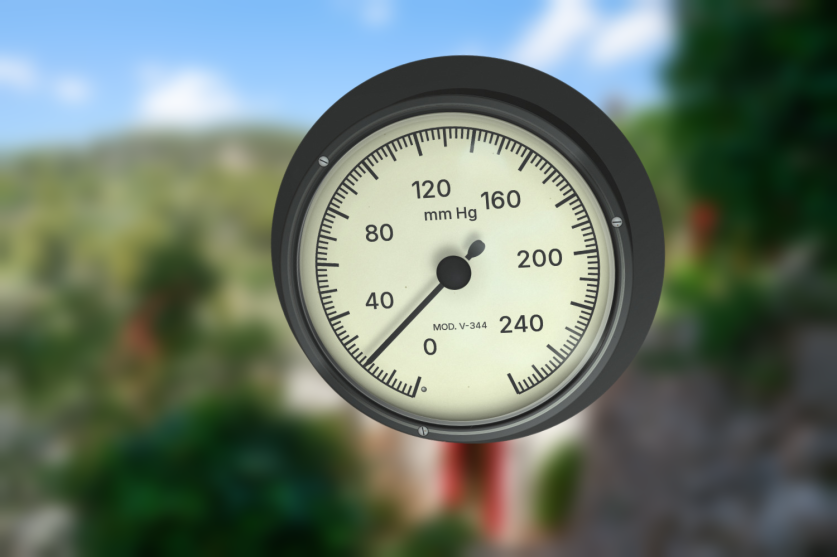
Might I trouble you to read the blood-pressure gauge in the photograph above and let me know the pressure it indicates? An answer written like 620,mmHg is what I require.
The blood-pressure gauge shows 20,mmHg
